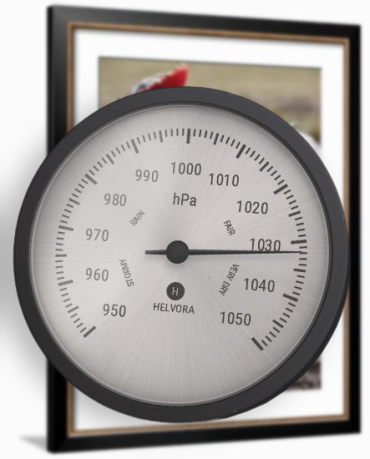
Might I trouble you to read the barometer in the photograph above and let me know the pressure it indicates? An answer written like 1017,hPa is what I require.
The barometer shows 1032,hPa
